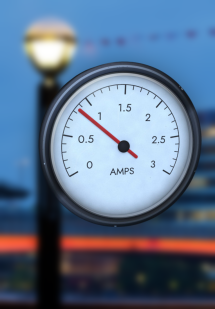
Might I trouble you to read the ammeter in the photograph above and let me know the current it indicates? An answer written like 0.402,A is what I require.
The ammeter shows 0.85,A
